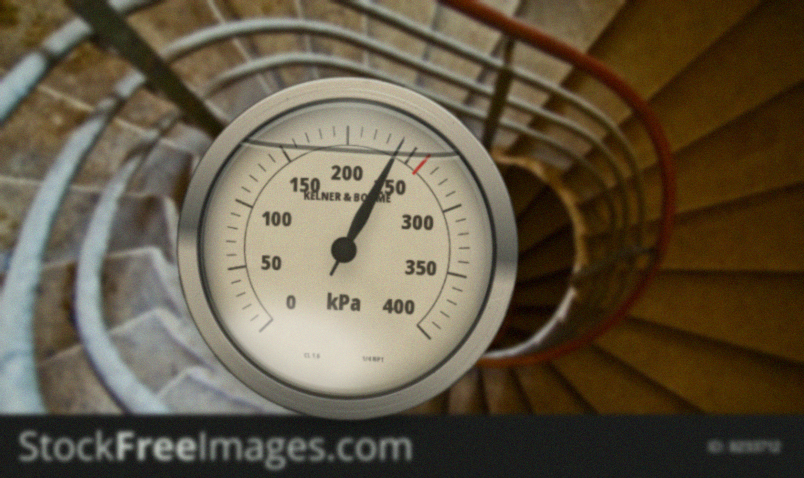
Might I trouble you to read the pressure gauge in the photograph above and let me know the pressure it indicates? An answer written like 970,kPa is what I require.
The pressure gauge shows 240,kPa
